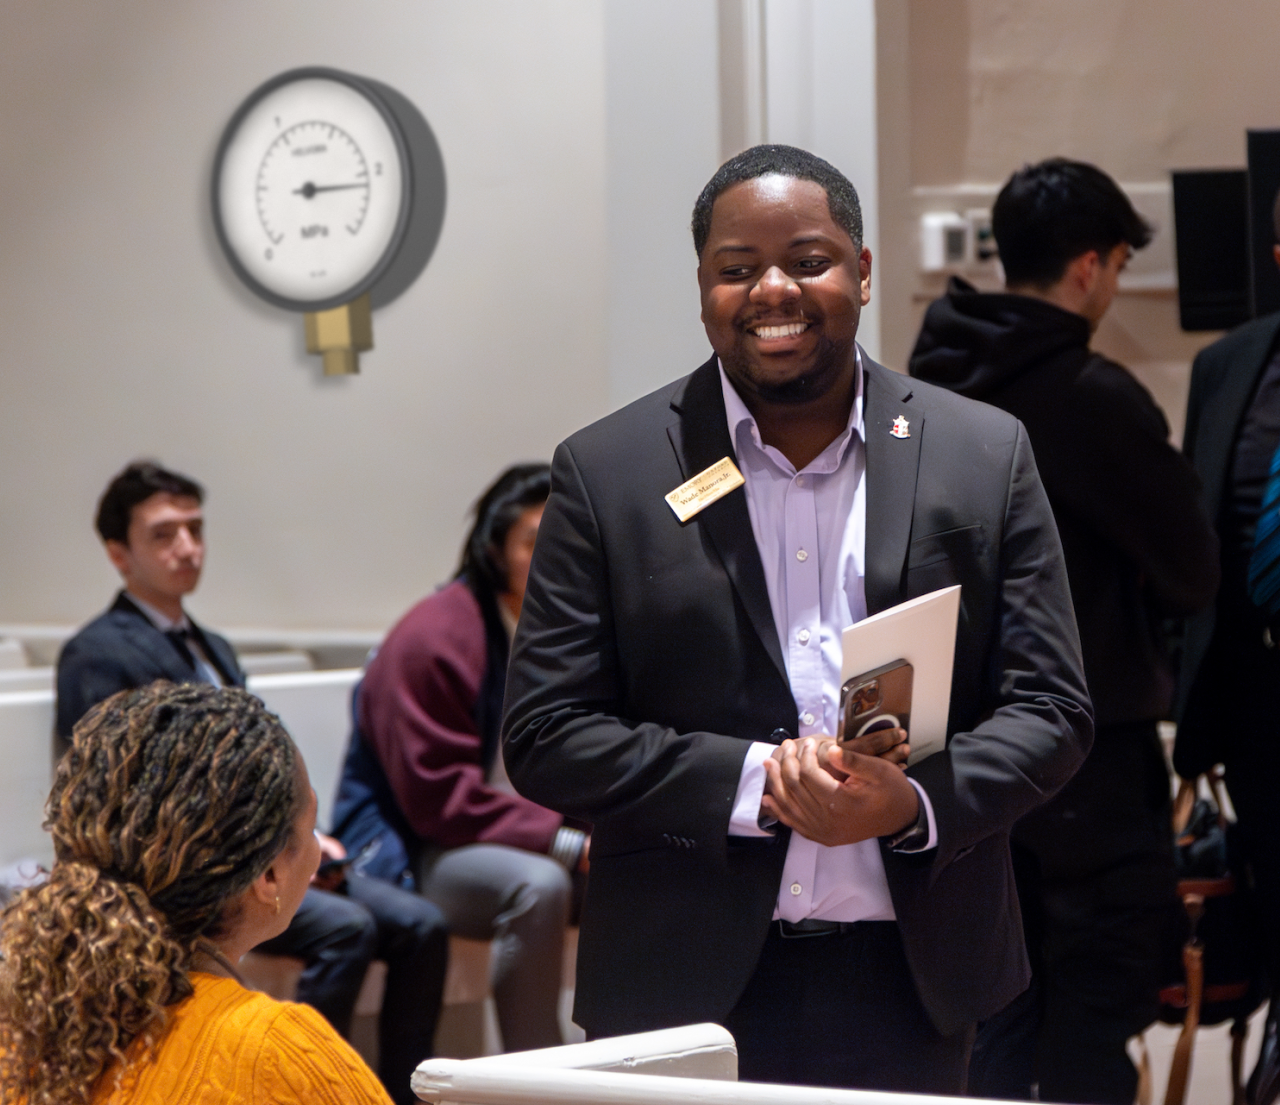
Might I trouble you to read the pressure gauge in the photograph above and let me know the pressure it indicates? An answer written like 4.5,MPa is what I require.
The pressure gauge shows 2.1,MPa
